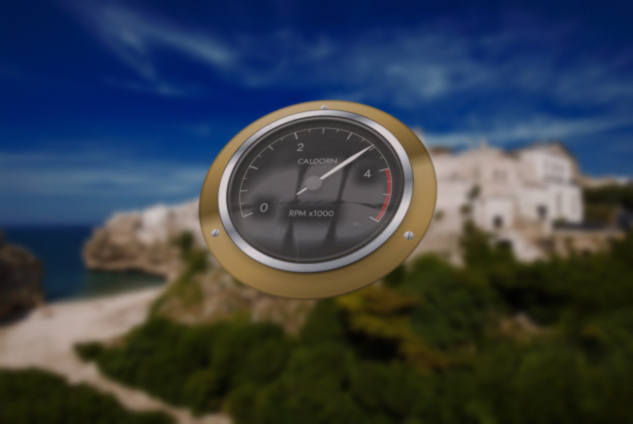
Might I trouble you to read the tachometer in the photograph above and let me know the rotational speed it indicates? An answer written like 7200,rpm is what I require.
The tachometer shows 3500,rpm
